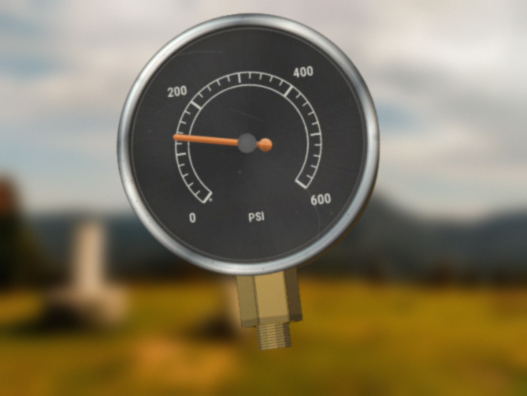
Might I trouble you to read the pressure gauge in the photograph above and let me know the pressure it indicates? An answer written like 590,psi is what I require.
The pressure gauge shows 130,psi
